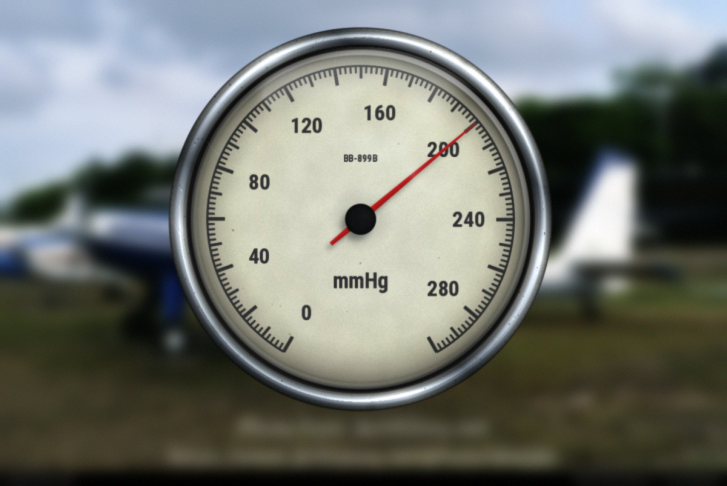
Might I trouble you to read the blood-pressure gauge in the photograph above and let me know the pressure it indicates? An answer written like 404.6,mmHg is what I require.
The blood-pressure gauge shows 200,mmHg
